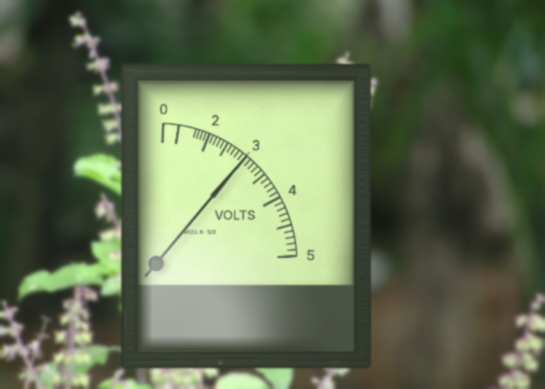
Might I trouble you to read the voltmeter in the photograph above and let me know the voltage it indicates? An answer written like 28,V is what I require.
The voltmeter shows 3,V
